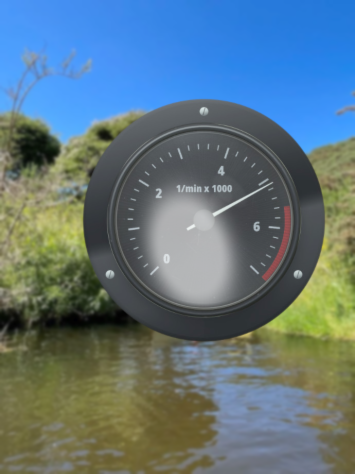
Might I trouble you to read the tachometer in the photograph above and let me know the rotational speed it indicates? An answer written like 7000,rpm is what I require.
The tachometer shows 5100,rpm
